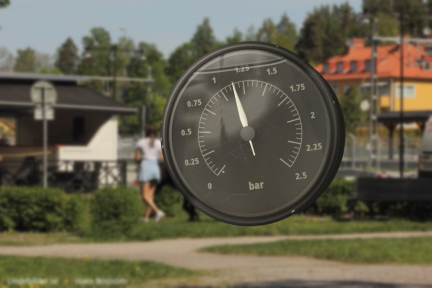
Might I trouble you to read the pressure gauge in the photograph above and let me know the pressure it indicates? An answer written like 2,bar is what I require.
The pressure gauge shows 1.15,bar
